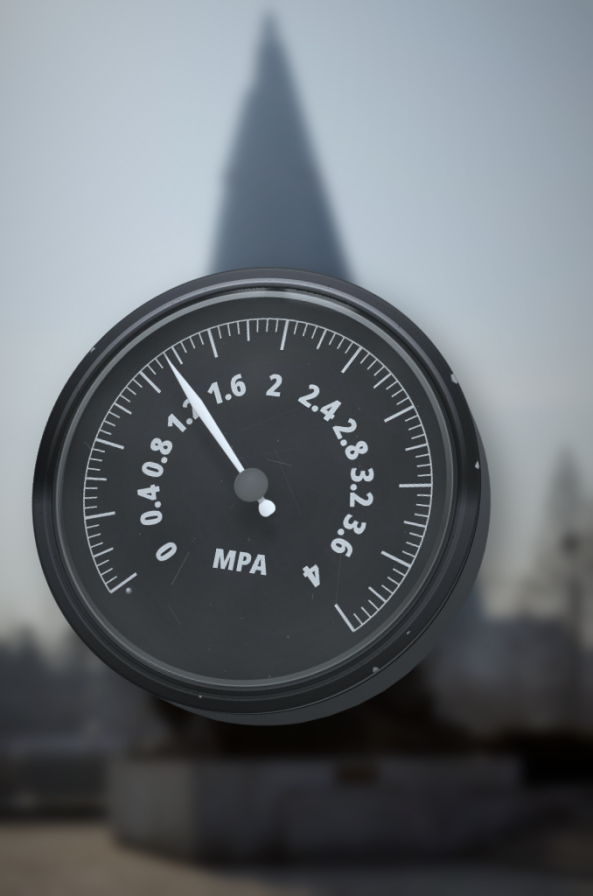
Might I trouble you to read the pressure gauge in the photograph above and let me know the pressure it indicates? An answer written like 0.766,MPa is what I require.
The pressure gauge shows 1.35,MPa
